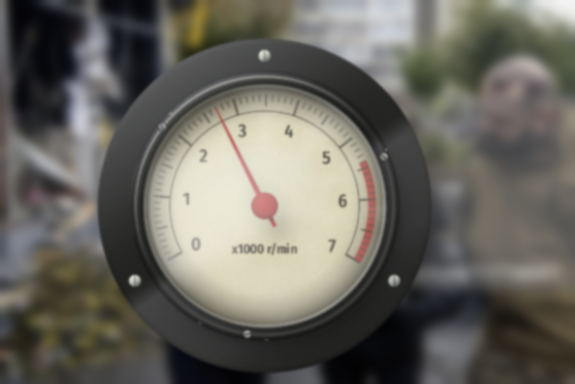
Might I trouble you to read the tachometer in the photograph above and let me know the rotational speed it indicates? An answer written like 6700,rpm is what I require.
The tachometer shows 2700,rpm
